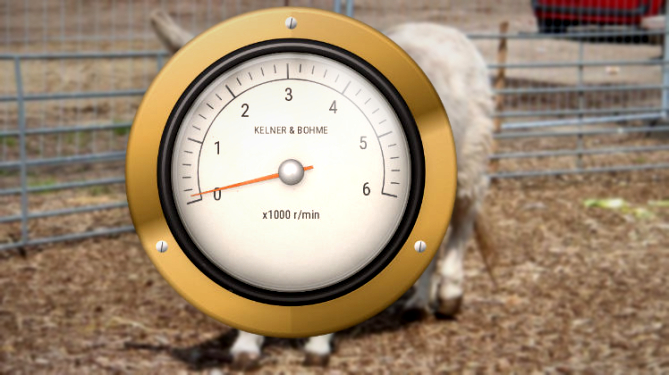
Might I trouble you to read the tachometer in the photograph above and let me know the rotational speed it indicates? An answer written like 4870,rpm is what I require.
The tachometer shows 100,rpm
